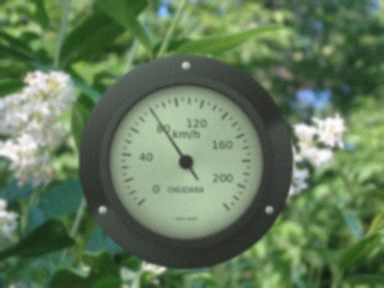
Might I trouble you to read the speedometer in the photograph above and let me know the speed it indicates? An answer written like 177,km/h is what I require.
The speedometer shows 80,km/h
